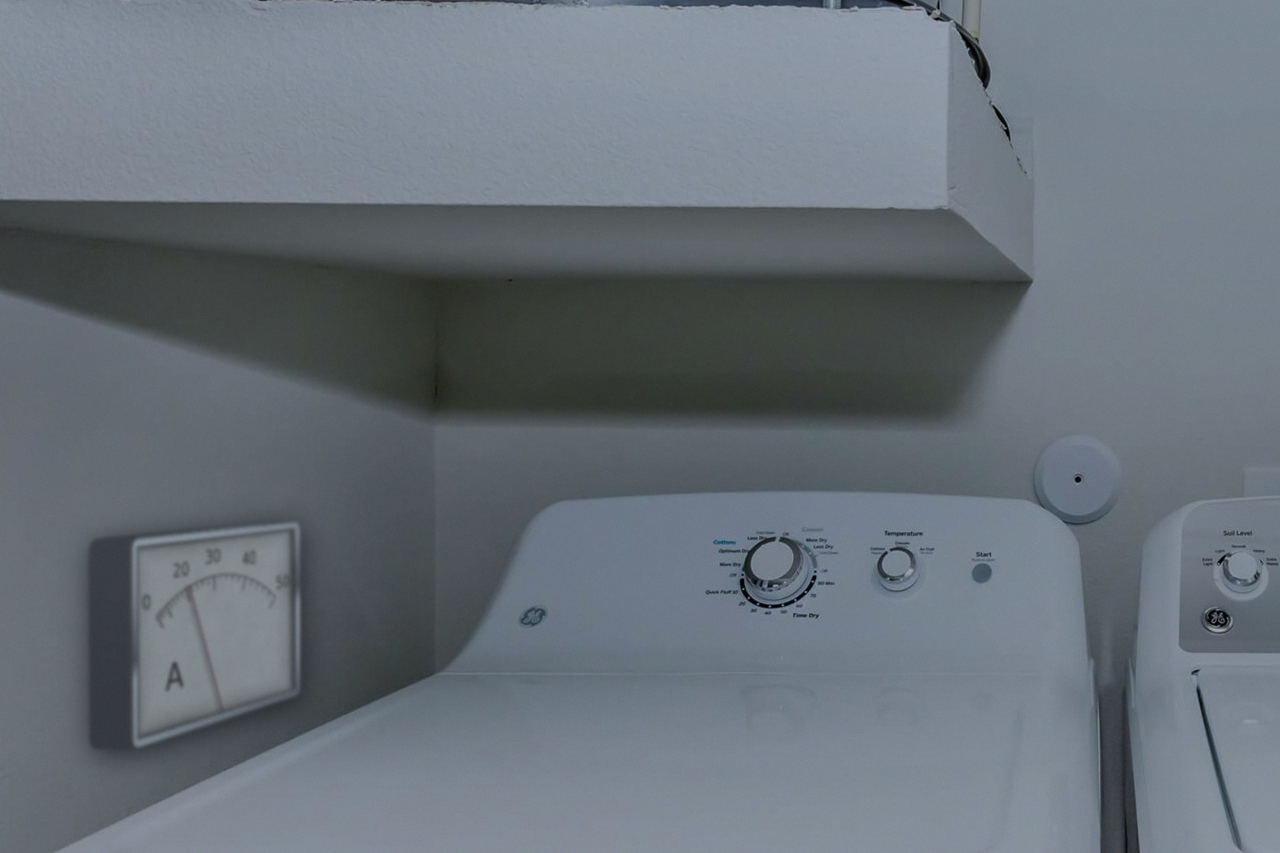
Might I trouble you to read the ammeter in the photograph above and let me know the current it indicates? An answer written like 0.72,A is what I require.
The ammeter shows 20,A
